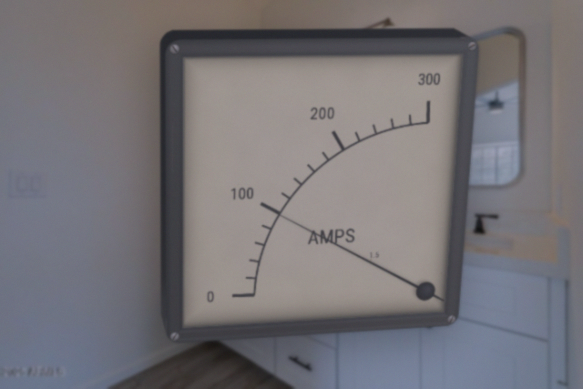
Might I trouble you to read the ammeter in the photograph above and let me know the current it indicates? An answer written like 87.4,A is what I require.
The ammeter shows 100,A
